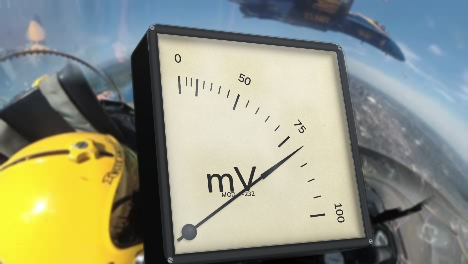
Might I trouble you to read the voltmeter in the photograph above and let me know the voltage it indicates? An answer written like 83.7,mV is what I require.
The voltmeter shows 80,mV
